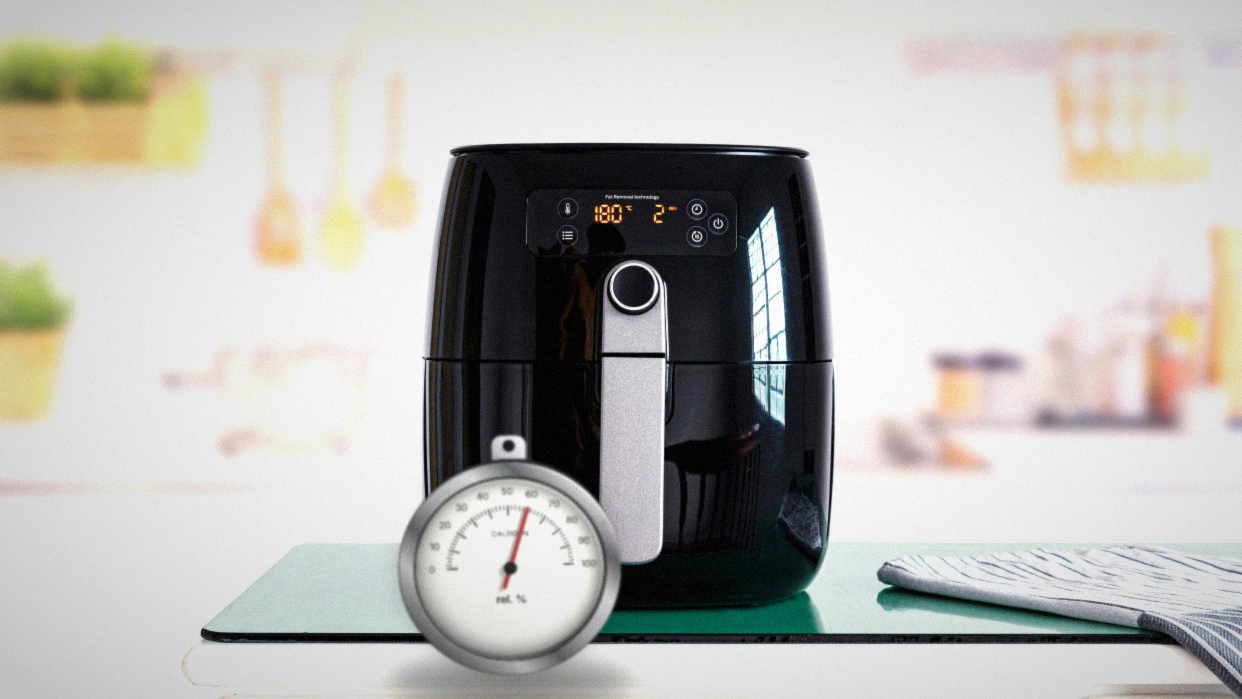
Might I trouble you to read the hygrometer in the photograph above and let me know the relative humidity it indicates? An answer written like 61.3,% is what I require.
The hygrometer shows 60,%
